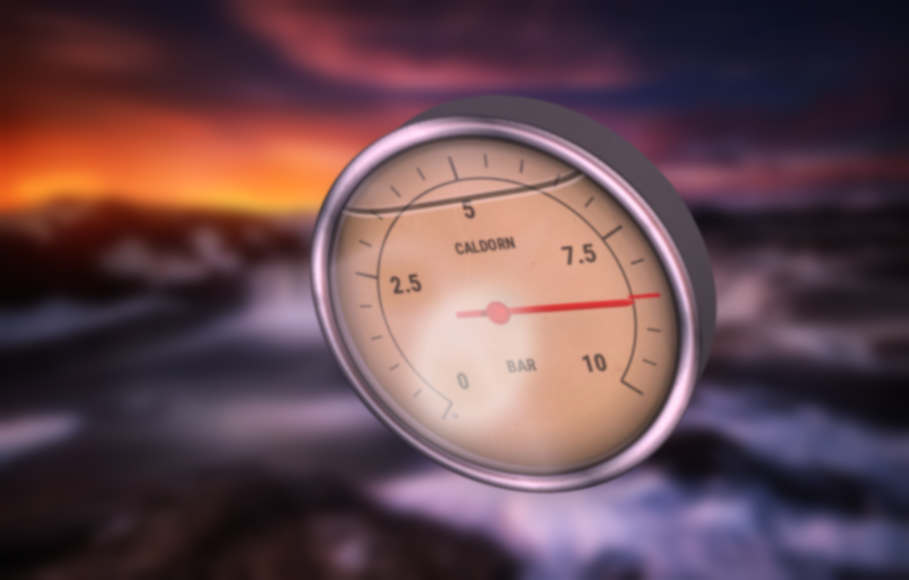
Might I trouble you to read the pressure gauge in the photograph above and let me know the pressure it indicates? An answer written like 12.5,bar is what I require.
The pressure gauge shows 8.5,bar
